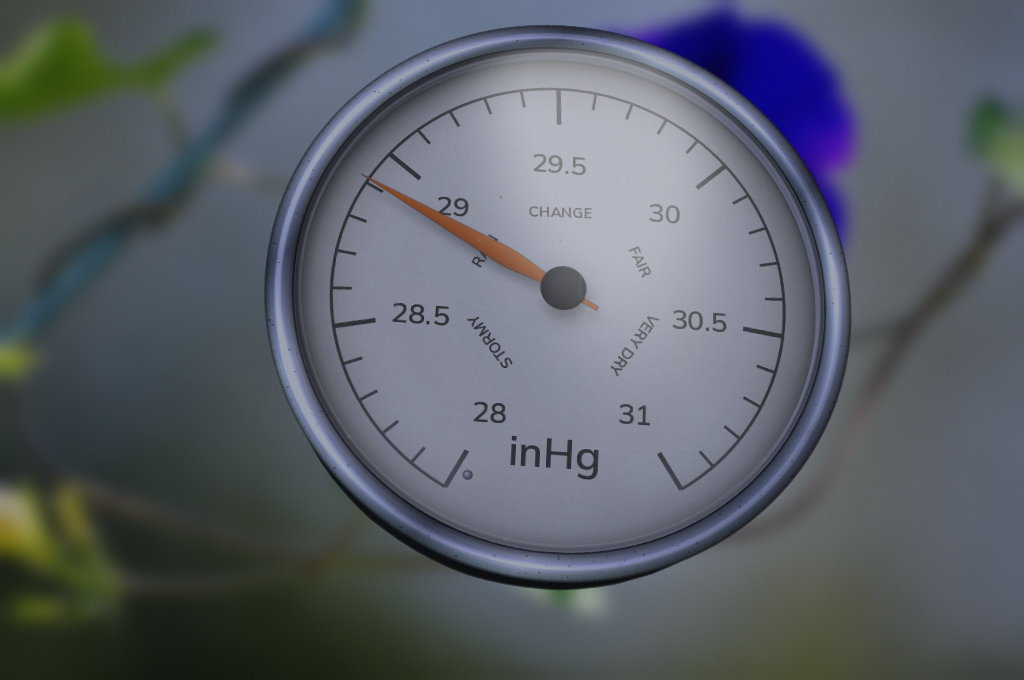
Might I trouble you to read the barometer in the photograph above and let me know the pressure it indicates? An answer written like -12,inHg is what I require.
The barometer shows 28.9,inHg
